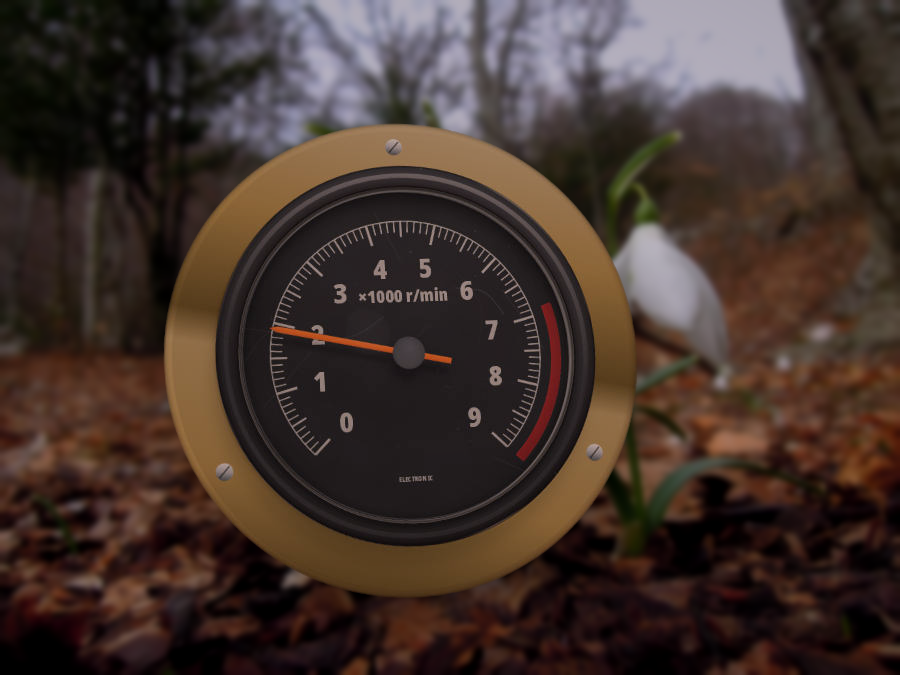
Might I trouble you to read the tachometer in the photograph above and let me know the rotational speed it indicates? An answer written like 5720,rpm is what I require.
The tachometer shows 1900,rpm
